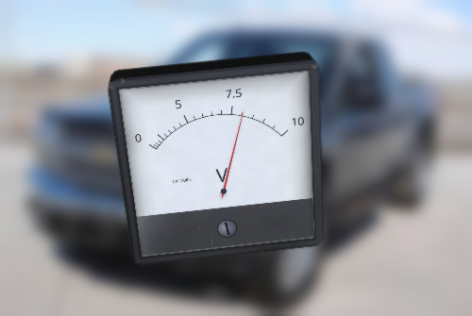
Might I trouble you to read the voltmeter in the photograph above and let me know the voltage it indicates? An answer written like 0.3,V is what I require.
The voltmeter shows 8,V
